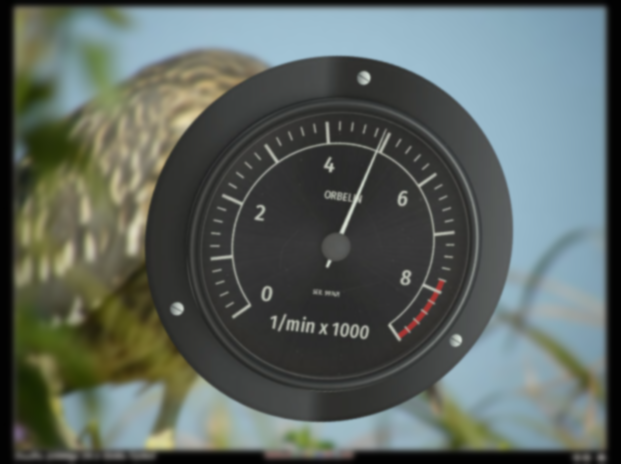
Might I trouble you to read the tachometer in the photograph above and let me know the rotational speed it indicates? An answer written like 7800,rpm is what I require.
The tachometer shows 4900,rpm
